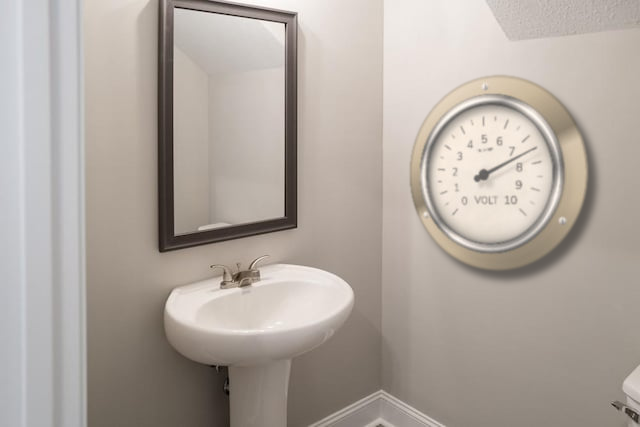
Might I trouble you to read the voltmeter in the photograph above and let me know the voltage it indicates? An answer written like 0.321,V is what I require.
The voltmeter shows 7.5,V
